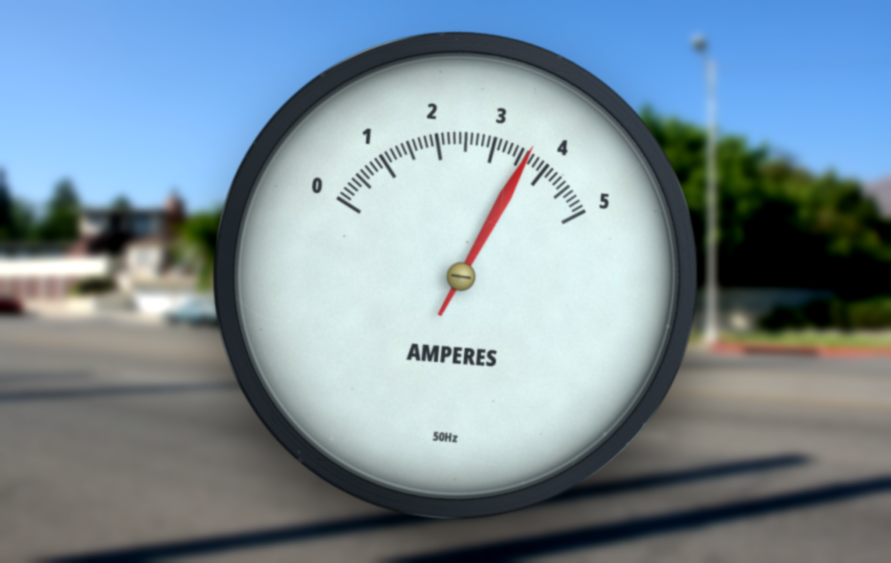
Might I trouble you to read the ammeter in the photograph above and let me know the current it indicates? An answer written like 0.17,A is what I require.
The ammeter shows 3.6,A
